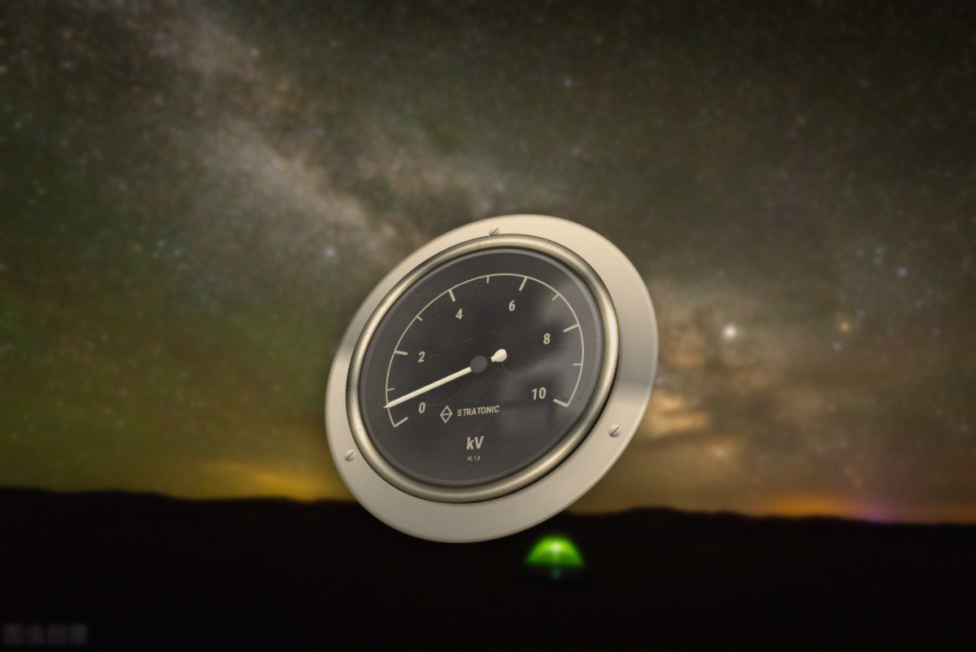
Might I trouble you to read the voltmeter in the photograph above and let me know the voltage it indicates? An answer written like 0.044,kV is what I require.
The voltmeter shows 0.5,kV
